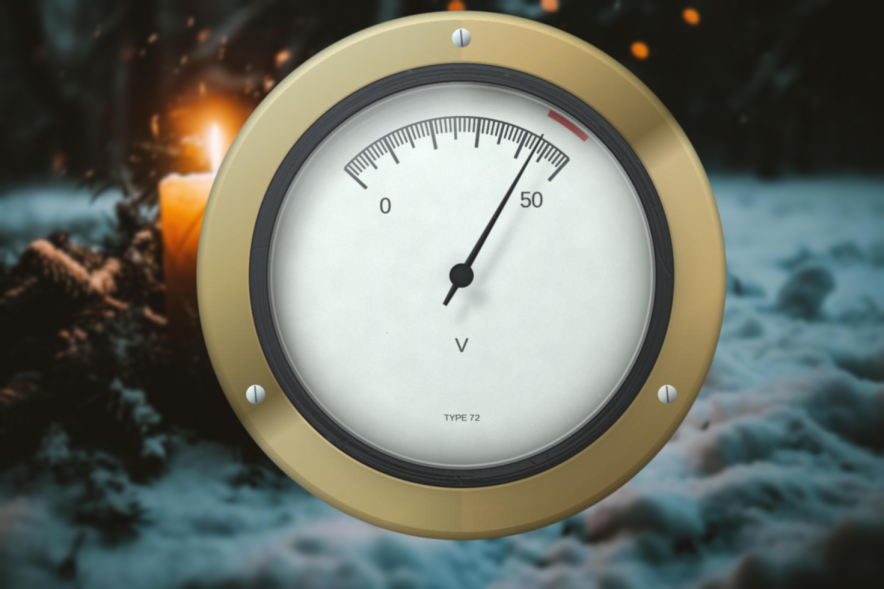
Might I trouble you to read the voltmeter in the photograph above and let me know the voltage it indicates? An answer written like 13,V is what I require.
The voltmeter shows 43,V
